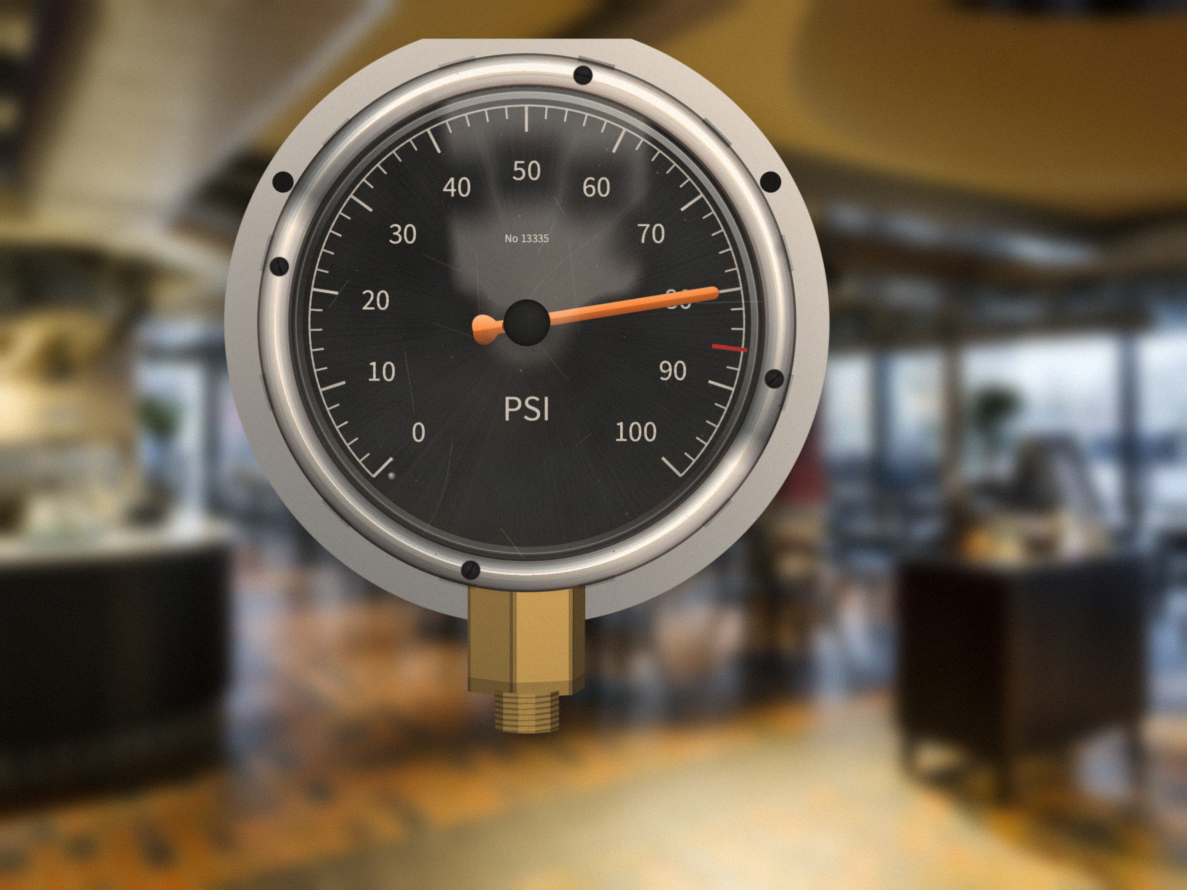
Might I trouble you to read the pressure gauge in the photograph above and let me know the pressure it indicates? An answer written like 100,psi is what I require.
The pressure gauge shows 80,psi
